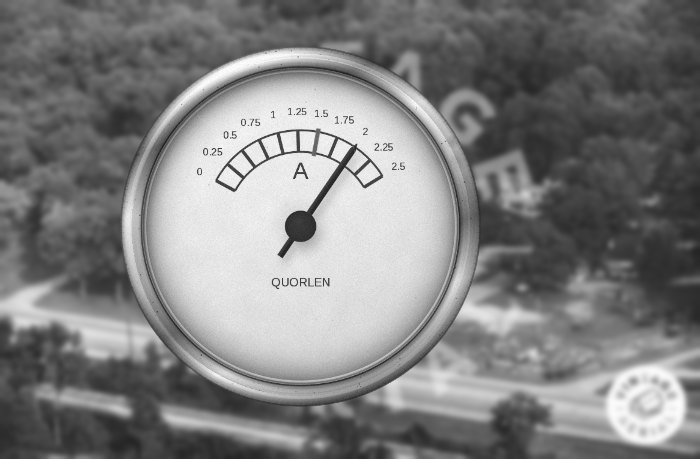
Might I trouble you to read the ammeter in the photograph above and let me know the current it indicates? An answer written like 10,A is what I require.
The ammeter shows 2,A
